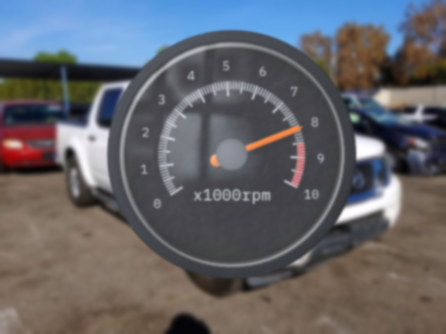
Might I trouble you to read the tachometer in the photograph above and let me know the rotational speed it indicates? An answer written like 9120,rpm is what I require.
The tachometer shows 8000,rpm
